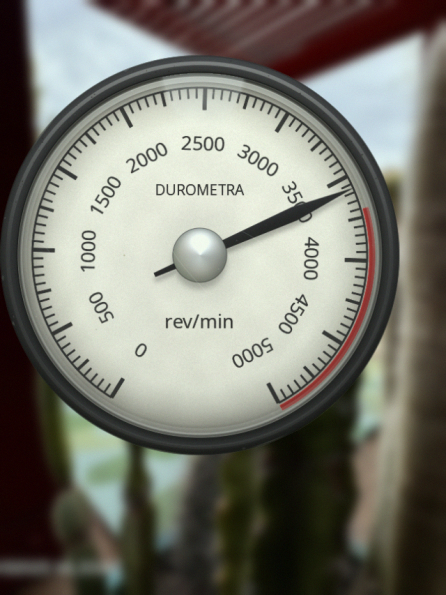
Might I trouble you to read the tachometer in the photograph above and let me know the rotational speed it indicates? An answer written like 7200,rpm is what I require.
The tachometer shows 3575,rpm
